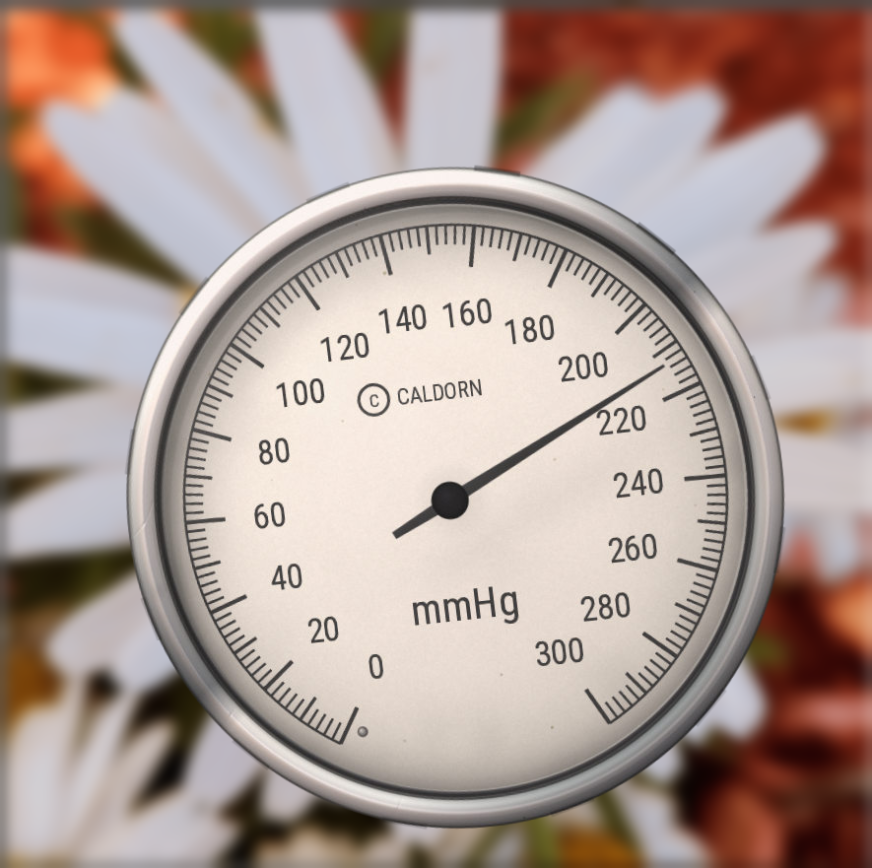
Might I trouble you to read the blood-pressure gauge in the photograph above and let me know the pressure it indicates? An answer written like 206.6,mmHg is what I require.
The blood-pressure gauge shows 213,mmHg
